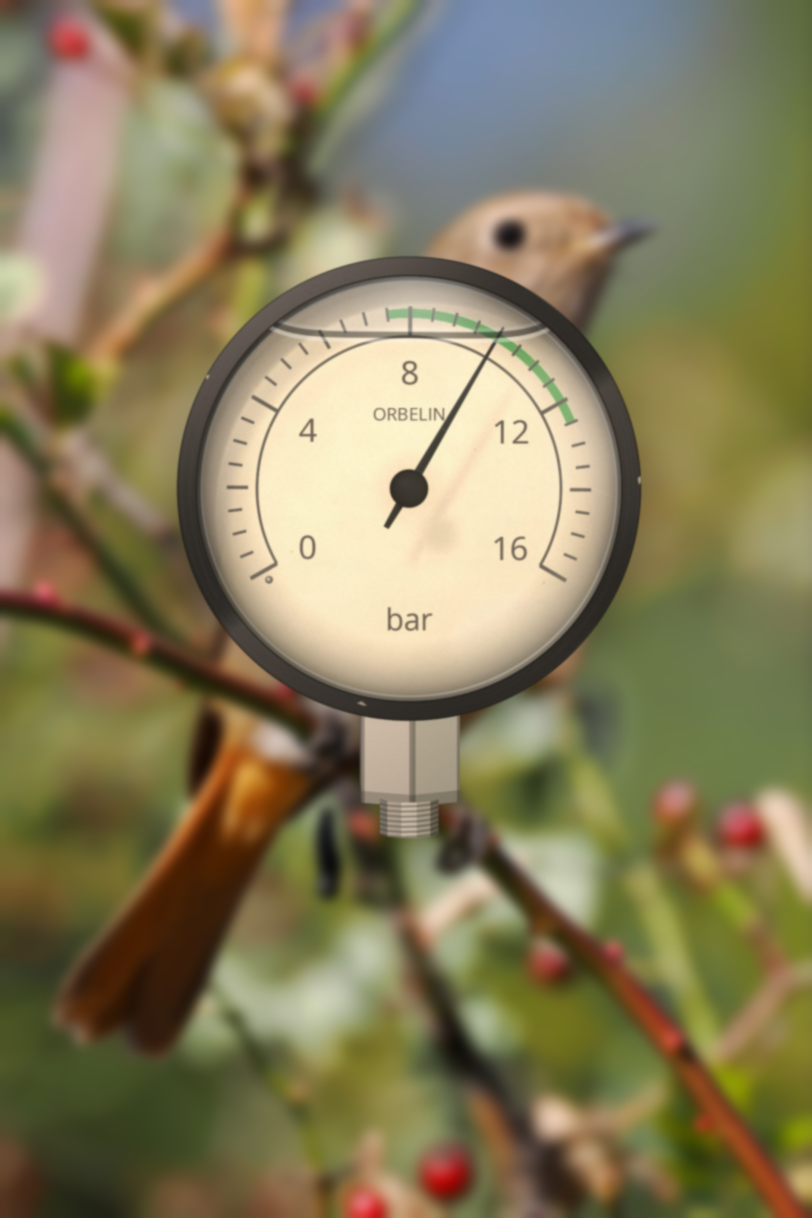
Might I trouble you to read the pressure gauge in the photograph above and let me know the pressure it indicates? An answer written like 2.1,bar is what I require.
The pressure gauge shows 10,bar
